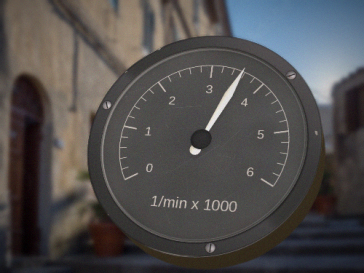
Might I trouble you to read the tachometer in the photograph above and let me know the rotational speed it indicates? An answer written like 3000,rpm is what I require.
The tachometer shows 3600,rpm
